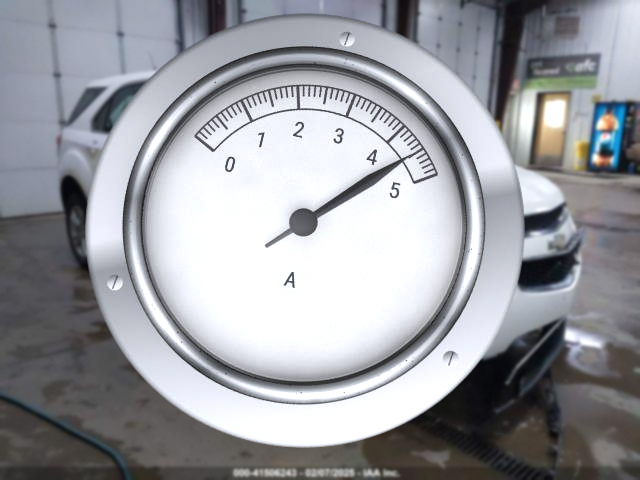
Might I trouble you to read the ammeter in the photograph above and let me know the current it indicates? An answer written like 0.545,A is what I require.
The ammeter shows 4.5,A
